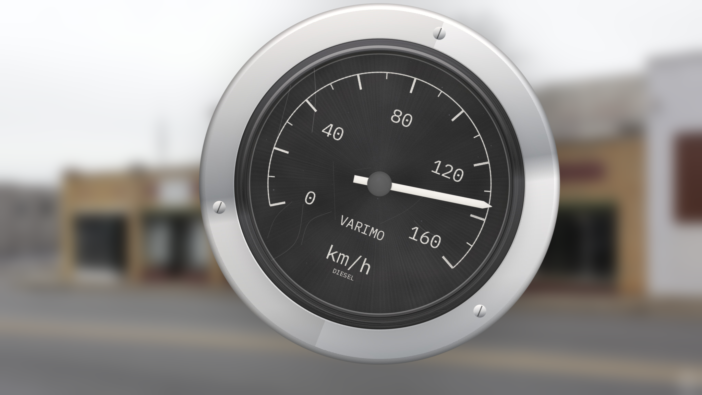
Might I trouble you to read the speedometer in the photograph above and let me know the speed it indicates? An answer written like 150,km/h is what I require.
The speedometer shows 135,km/h
